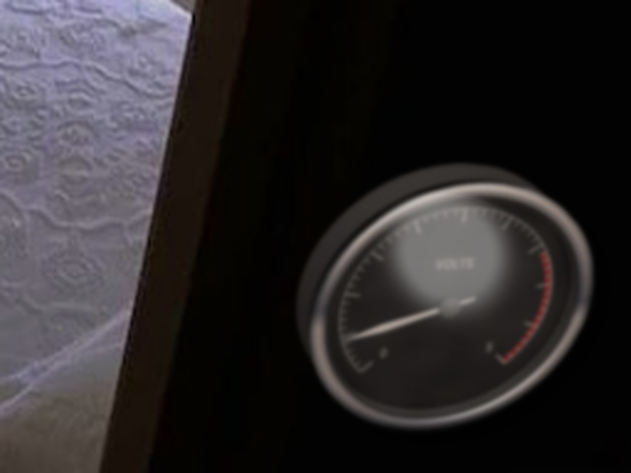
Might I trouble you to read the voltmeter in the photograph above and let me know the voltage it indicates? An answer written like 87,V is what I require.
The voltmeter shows 0.5,V
